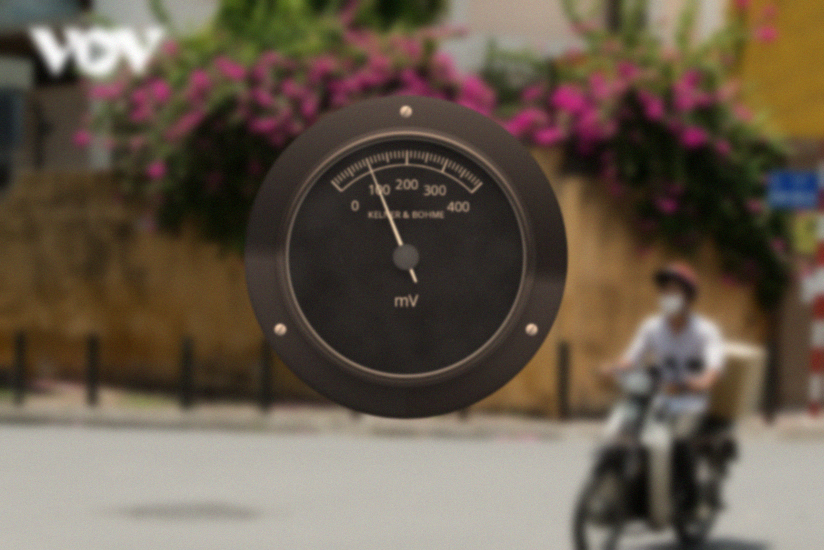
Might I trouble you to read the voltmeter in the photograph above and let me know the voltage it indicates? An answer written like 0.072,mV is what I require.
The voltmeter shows 100,mV
